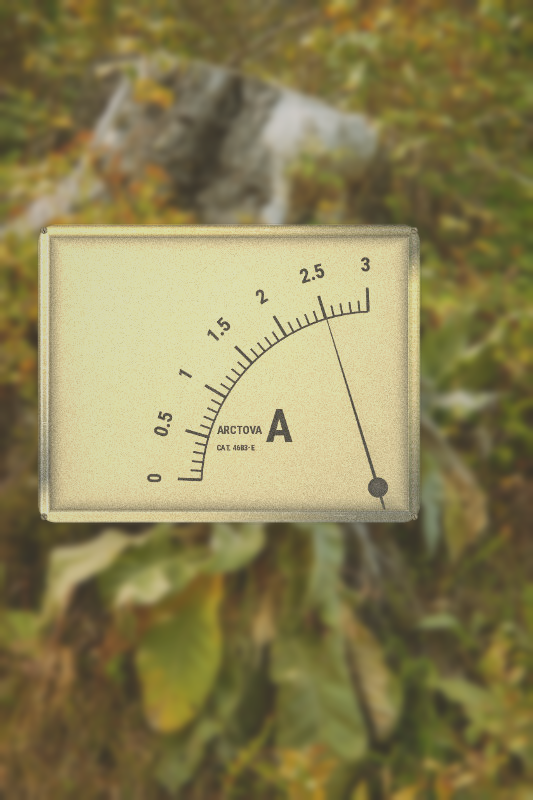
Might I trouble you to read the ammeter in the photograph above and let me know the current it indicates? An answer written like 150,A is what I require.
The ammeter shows 2.5,A
